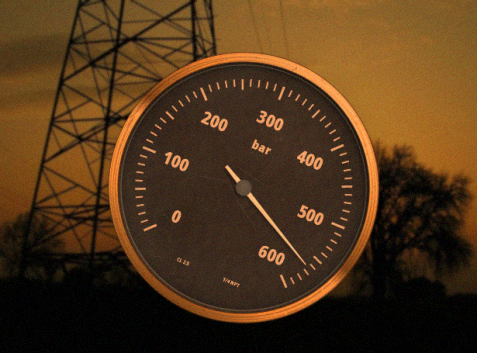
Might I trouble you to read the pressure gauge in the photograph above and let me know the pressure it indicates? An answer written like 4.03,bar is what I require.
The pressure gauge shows 565,bar
